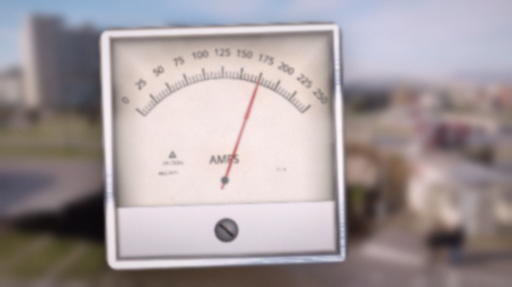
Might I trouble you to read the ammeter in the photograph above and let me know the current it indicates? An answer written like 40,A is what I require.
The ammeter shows 175,A
